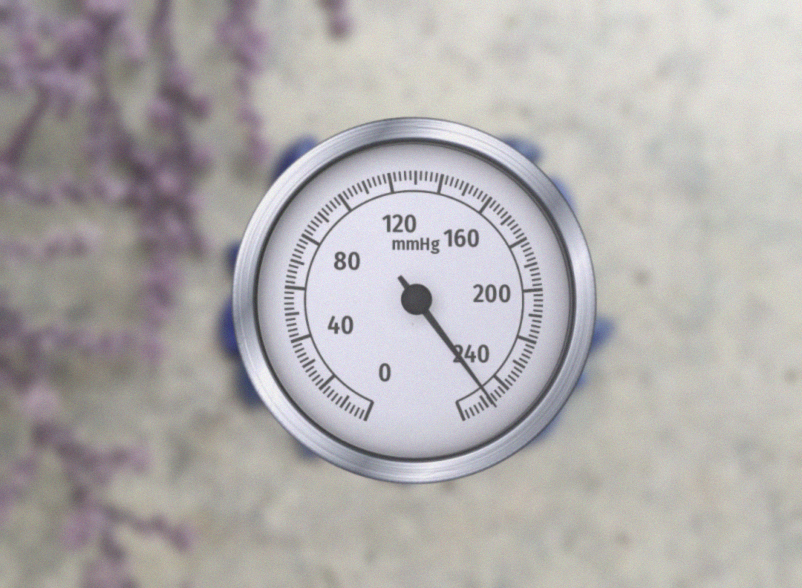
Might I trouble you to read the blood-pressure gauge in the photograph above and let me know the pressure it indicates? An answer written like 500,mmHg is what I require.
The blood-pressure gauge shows 248,mmHg
